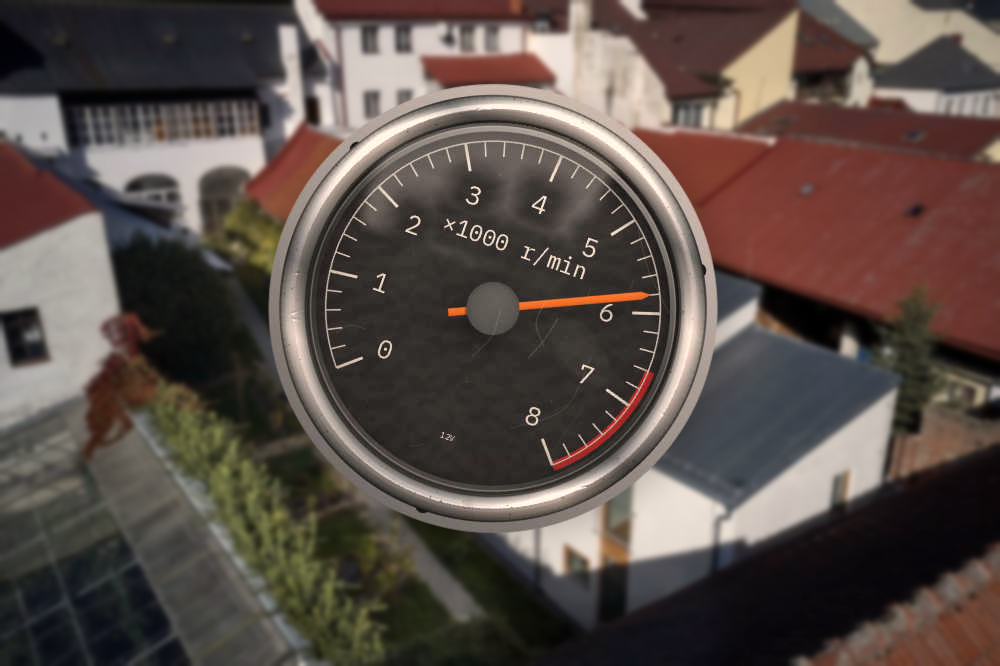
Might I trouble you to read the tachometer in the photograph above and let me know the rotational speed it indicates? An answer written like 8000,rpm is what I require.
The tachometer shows 5800,rpm
